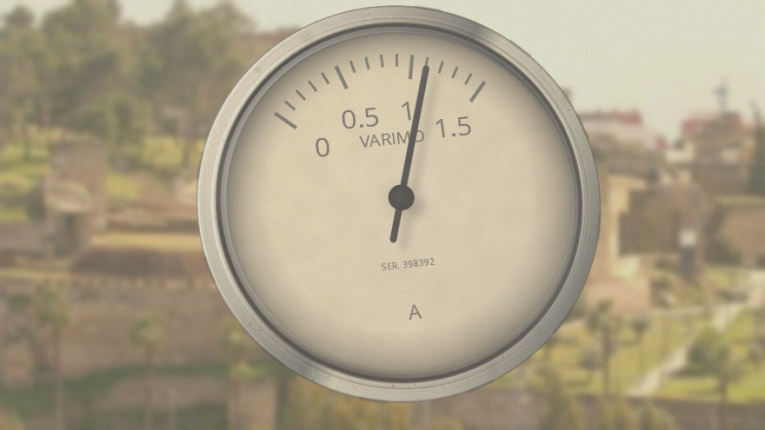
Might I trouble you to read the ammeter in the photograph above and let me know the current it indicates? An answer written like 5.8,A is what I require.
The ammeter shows 1.1,A
